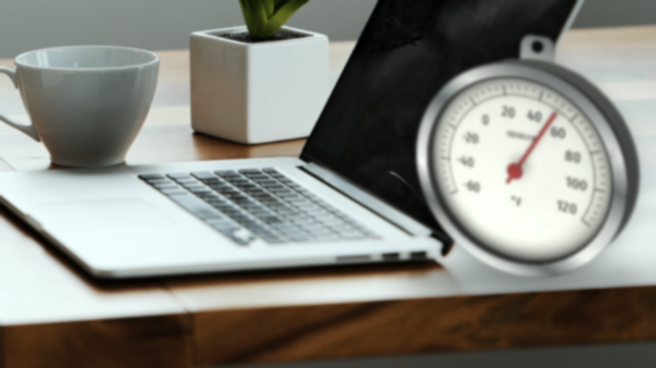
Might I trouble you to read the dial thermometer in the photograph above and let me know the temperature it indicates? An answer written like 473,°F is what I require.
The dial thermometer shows 52,°F
